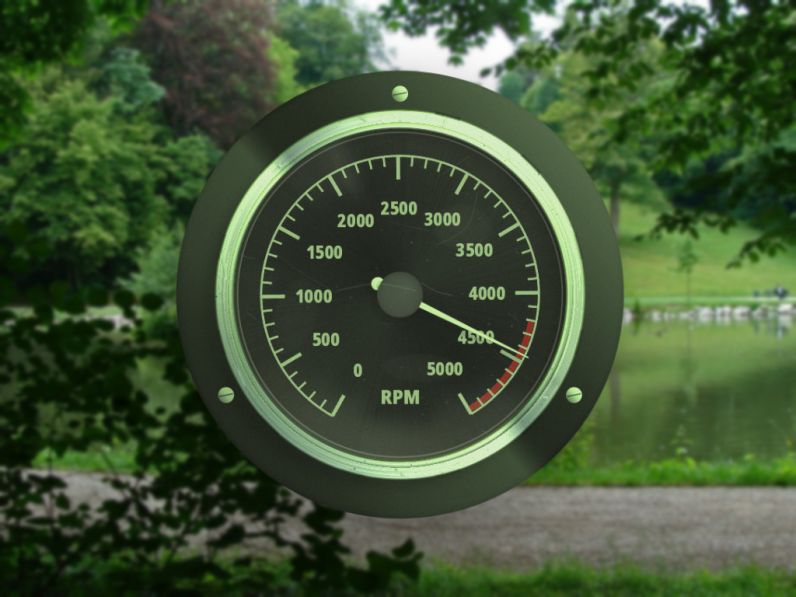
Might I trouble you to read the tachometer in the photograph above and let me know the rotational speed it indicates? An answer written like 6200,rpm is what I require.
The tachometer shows 4450,rpm
